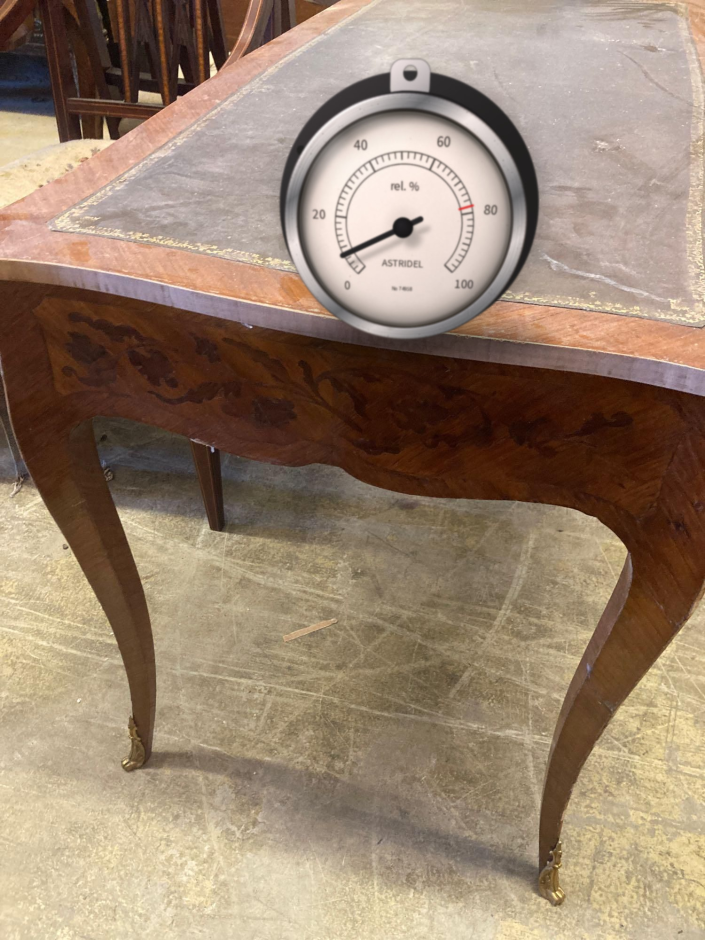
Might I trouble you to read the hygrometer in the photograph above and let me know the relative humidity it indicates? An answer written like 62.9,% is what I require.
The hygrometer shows 8,%
